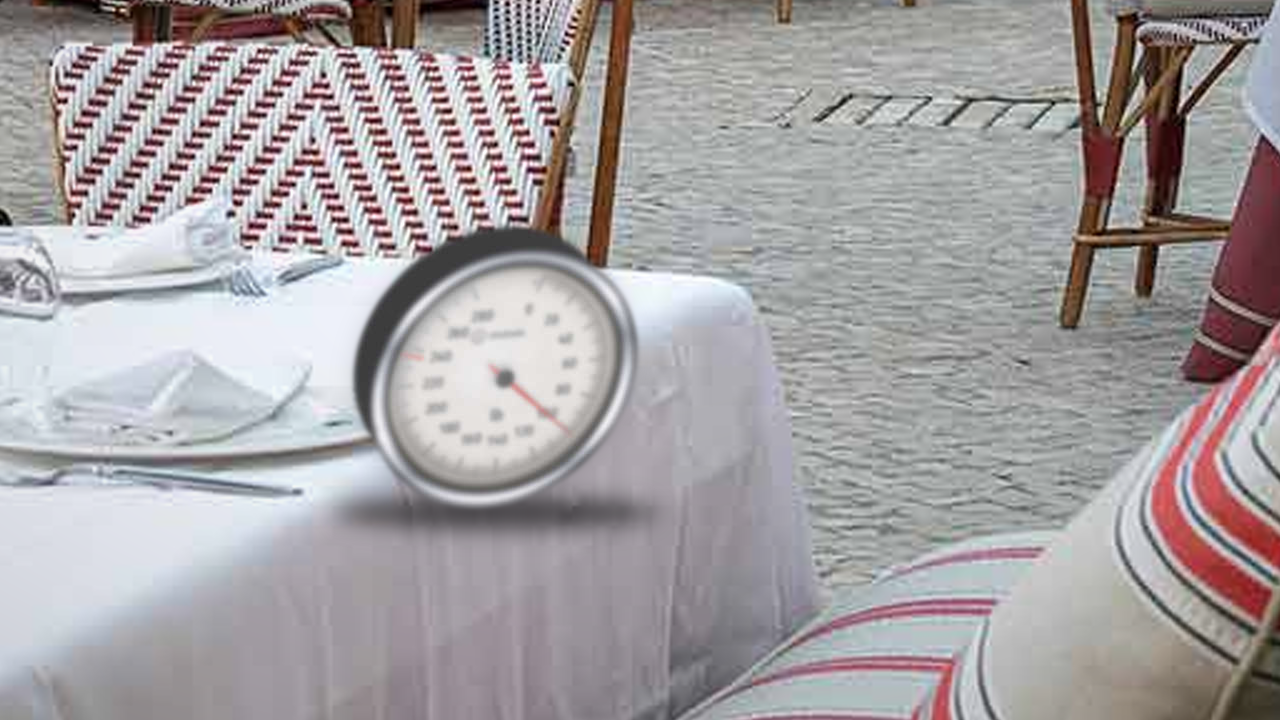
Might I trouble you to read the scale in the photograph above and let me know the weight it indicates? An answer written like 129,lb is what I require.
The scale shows 100,lb
